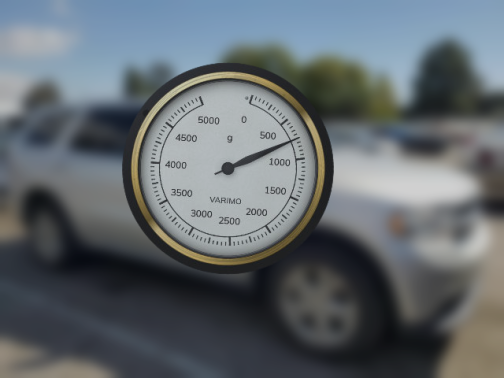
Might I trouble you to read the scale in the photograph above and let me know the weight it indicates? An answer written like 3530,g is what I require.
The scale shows 750,g
